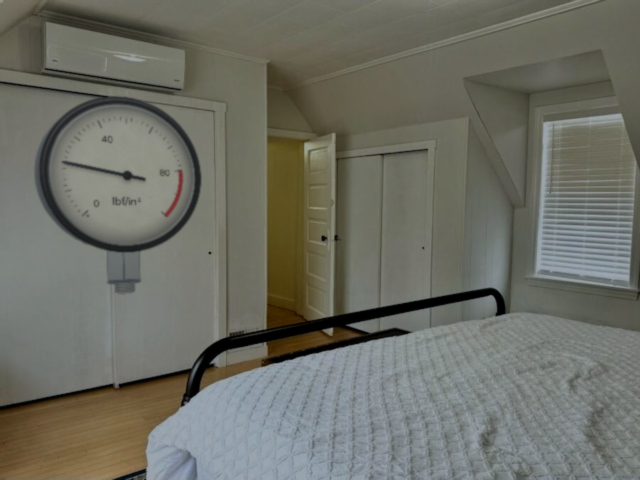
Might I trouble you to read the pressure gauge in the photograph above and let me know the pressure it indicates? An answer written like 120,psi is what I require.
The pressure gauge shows 20,psi
